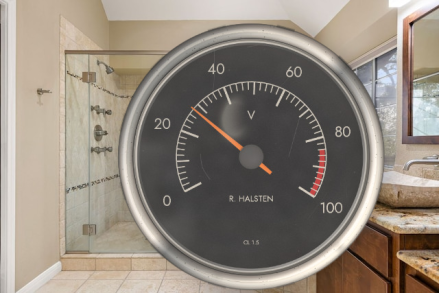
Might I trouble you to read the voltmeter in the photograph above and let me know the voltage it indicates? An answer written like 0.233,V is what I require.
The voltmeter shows 28,V
